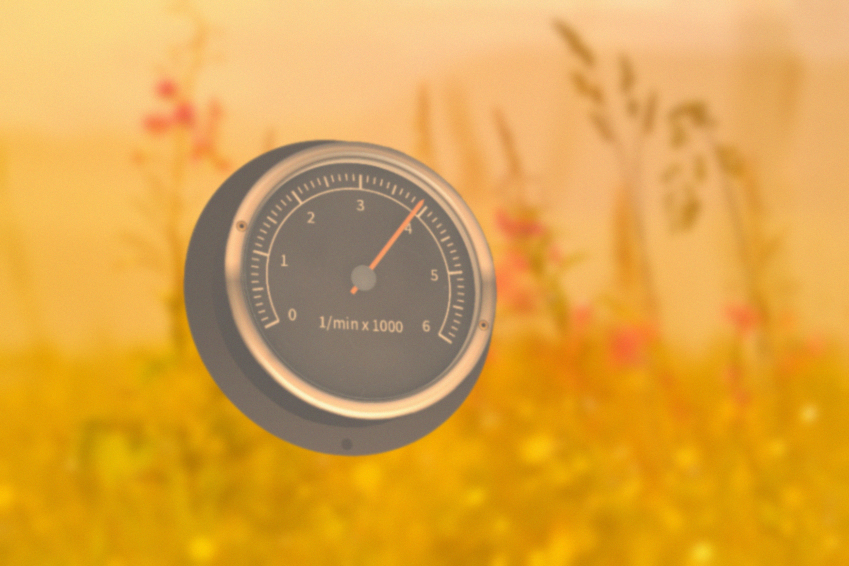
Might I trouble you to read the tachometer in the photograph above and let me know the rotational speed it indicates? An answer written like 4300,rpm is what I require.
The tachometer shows 3900,rpm
